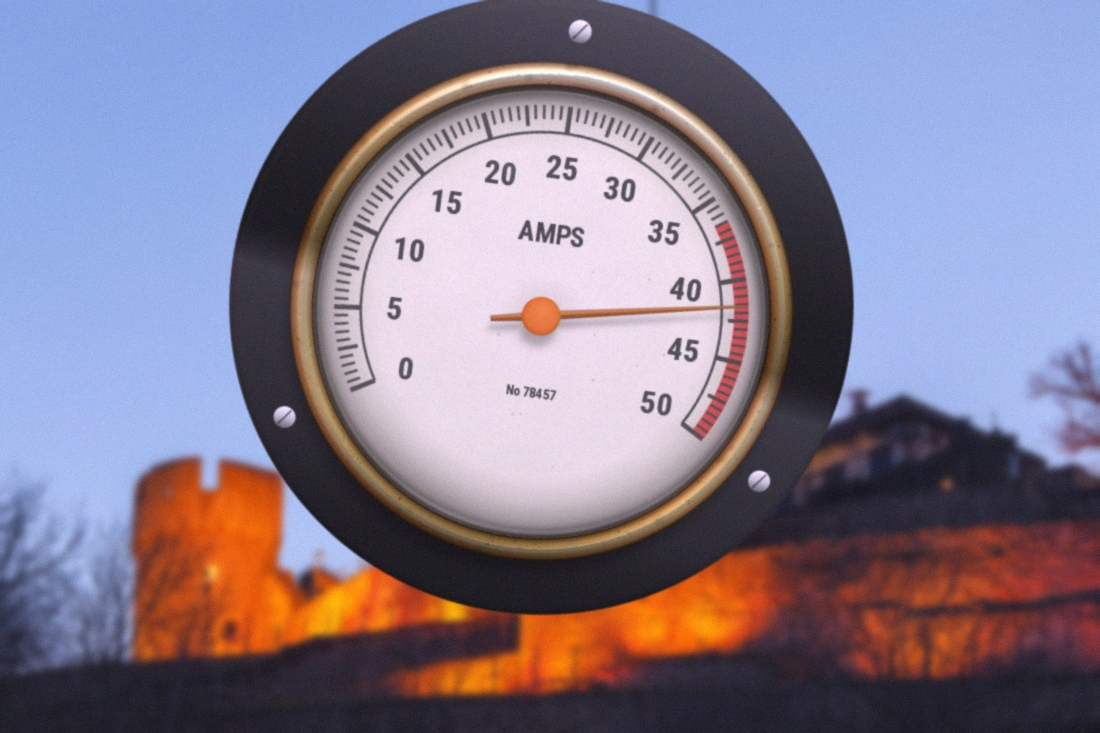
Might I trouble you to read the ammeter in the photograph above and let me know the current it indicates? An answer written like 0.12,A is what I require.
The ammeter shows 41.5,A
